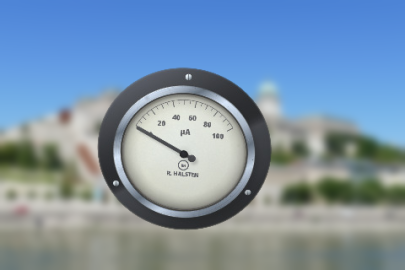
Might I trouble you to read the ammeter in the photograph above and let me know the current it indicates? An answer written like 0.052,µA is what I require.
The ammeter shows 0,µA
